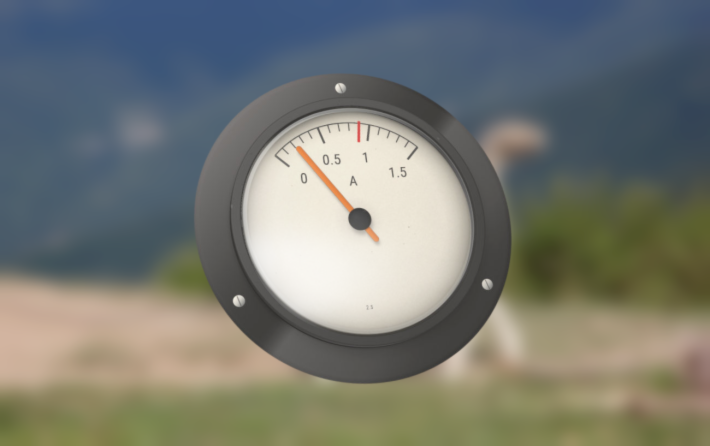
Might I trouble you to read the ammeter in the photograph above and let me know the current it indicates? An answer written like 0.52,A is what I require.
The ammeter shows 0.2,A
